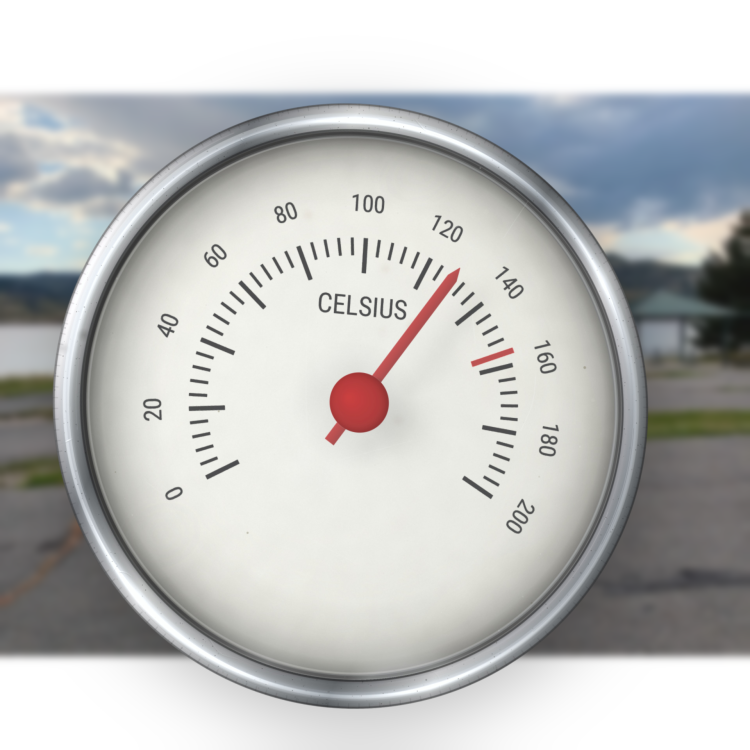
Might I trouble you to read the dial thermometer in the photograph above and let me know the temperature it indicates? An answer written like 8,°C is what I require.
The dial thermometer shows 128,°C
